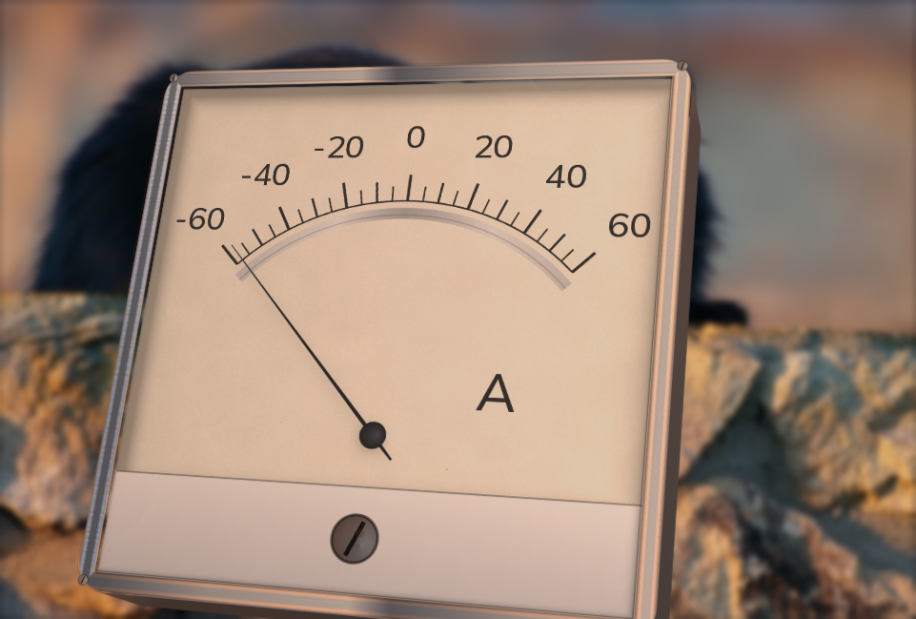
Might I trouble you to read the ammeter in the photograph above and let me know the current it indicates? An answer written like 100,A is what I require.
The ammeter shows -57.5,A
